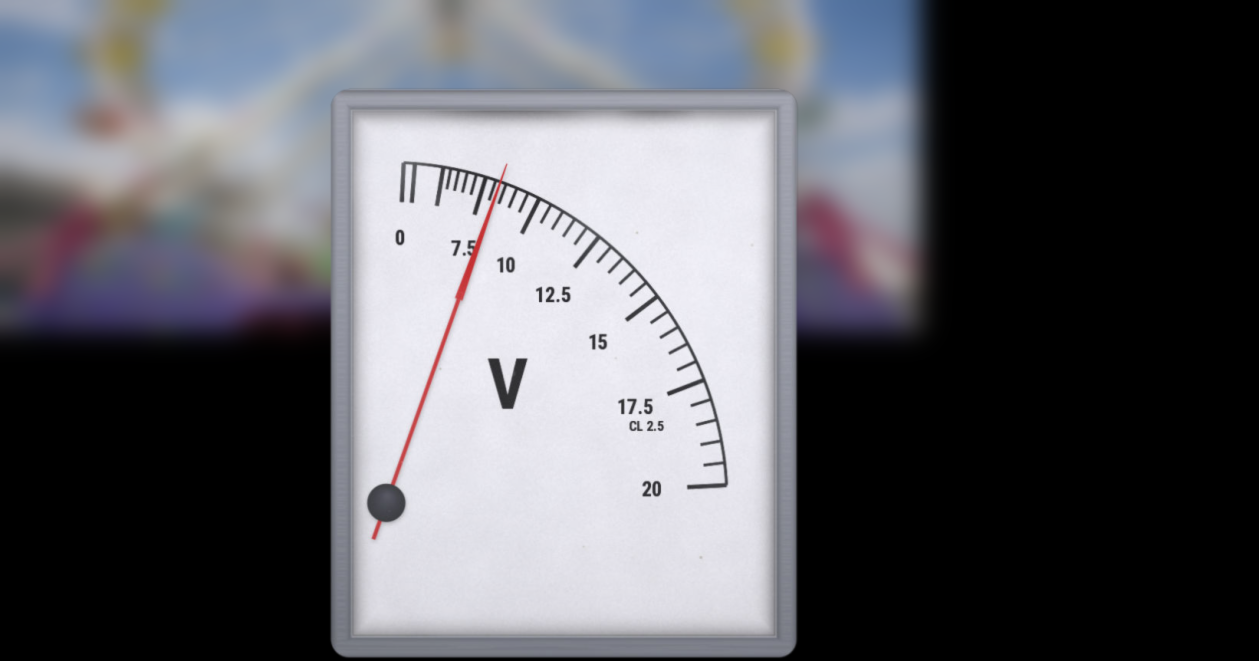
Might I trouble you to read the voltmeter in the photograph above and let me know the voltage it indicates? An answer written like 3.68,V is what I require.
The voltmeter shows 8.25,V
